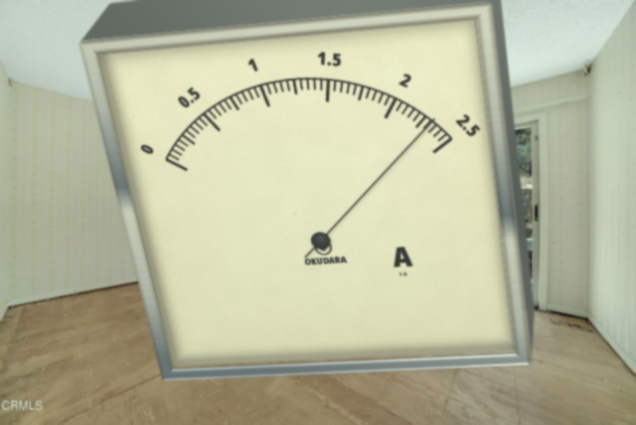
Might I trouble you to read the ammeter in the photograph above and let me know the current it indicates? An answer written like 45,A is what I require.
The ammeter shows 2.3,A
